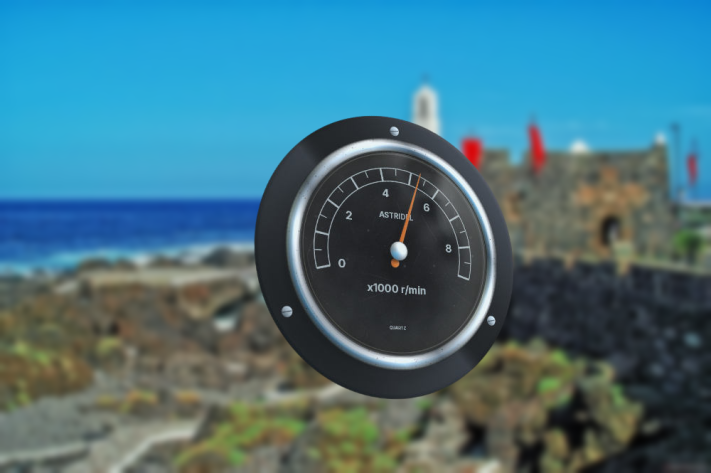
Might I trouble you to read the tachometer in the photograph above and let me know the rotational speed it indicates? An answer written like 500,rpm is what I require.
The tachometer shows 5250,rpm
